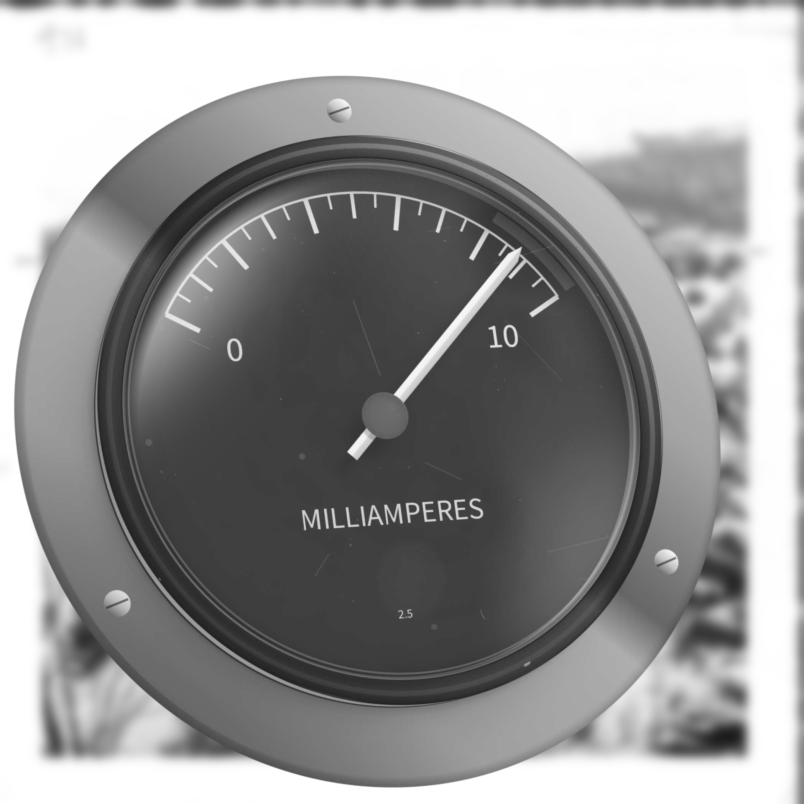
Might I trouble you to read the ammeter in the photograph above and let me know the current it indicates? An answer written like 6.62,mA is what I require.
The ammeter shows 8.75,mA
